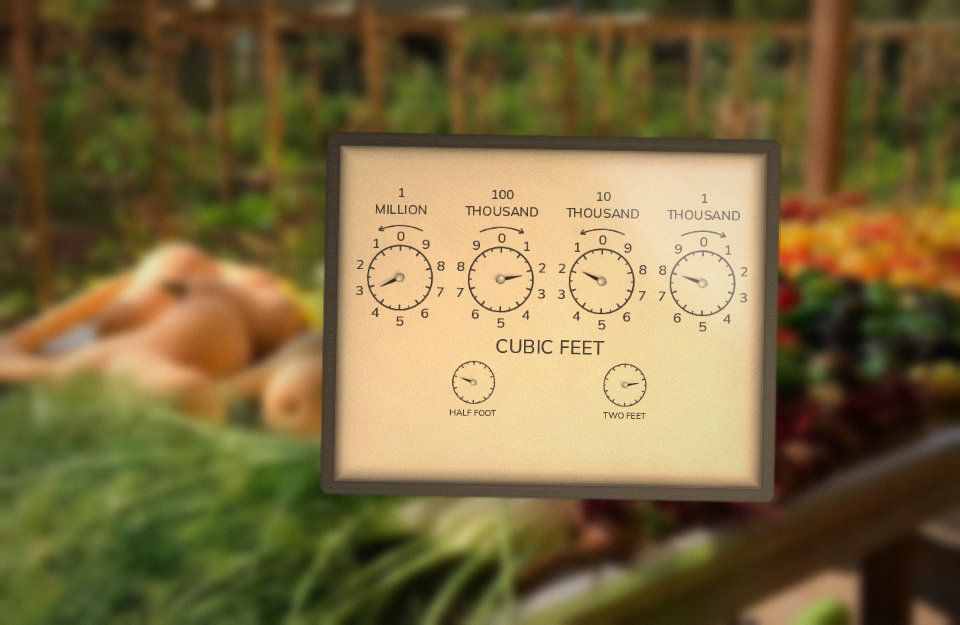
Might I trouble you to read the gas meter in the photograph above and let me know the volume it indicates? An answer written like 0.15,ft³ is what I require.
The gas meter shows 321800,ft³
